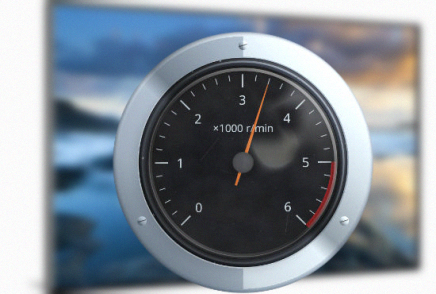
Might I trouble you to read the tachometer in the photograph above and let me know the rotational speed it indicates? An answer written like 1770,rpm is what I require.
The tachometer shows 3400,rpm
